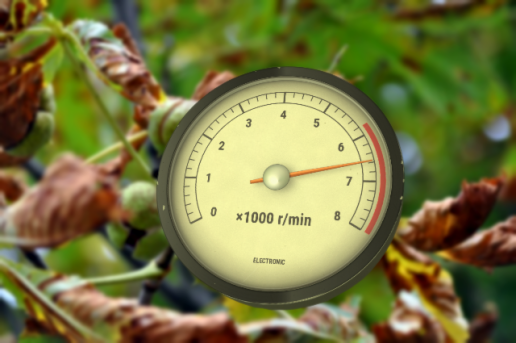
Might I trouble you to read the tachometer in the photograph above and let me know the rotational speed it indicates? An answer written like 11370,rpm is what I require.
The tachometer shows 6600,rpm
